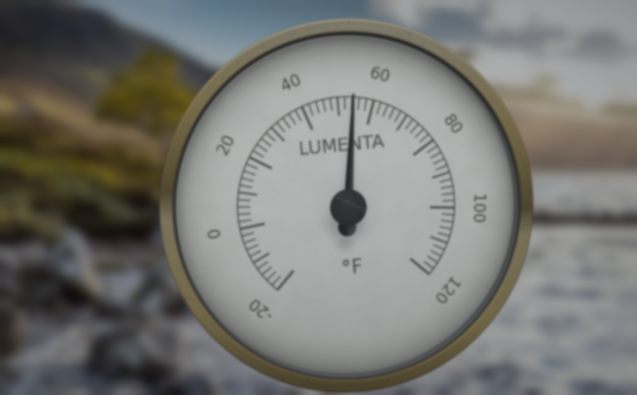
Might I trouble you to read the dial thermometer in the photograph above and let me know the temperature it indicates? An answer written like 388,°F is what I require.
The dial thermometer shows 54,°F
